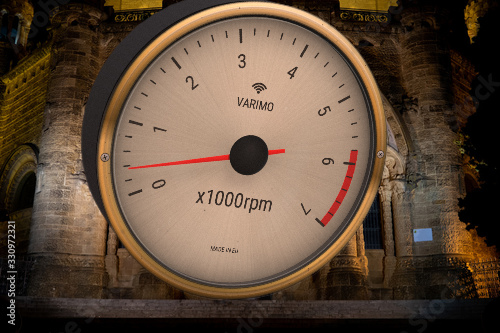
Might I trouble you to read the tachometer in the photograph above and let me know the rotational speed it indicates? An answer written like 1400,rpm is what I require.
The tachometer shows 400,rpm
